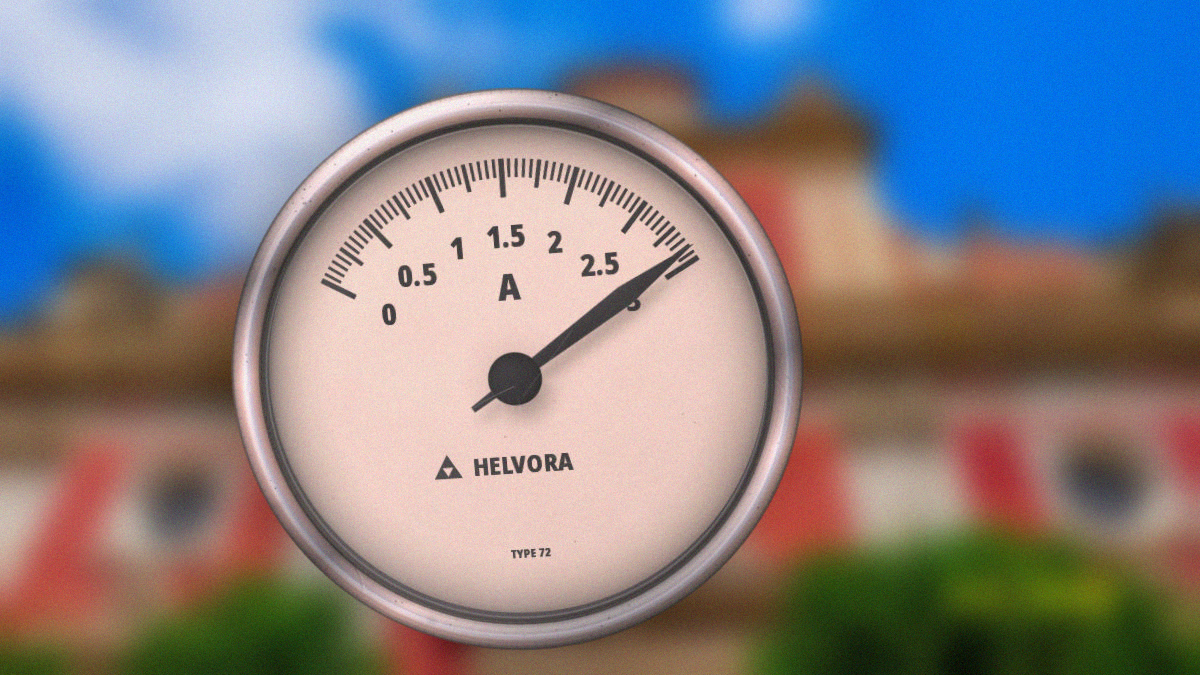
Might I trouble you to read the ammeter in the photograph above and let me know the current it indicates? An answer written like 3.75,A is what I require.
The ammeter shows 2.9,A
